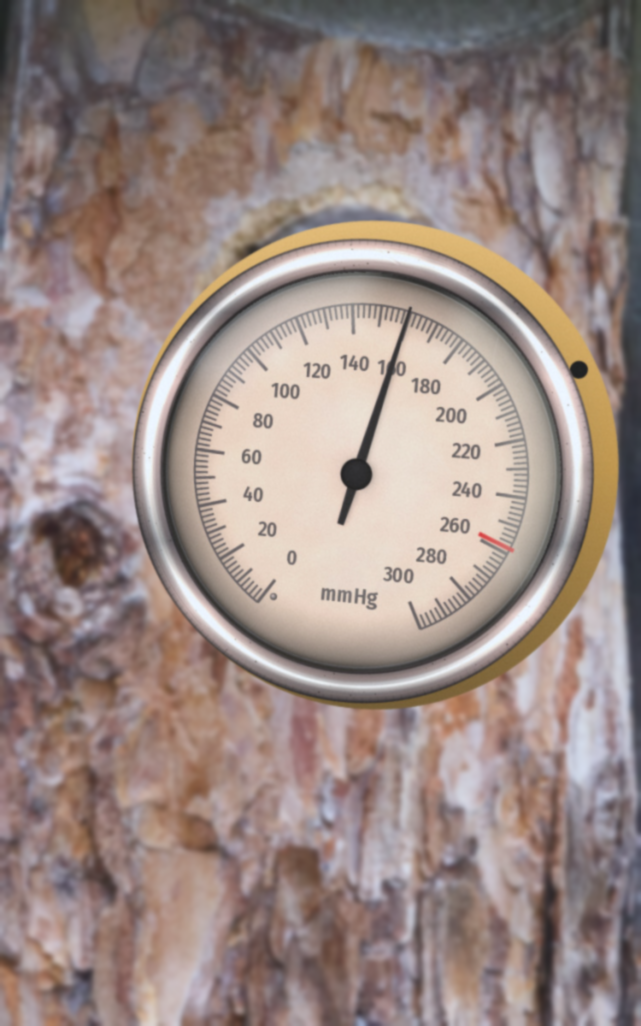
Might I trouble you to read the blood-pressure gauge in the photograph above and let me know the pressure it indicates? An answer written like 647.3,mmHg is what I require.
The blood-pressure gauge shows 160,mmHg
